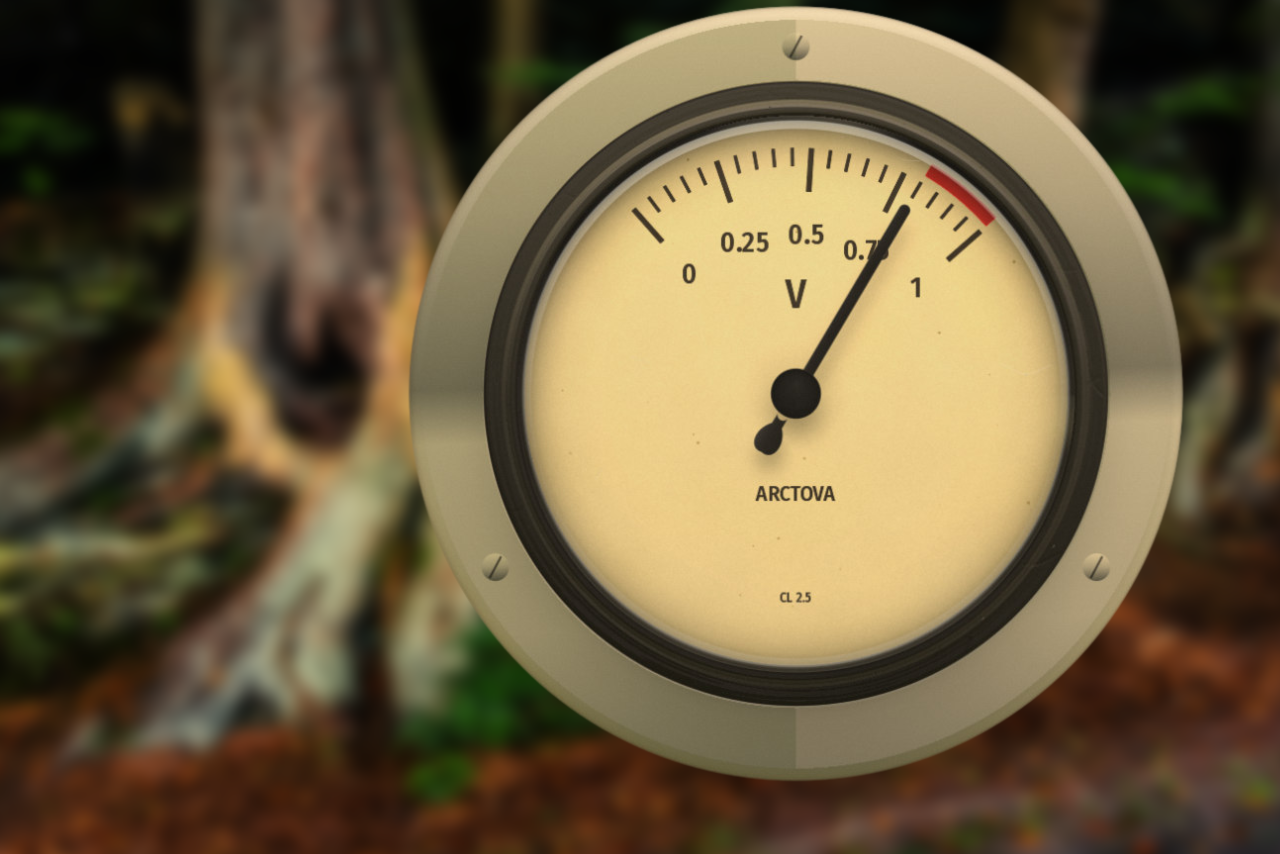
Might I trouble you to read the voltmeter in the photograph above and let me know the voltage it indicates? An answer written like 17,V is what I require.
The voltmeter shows 0.8,V
